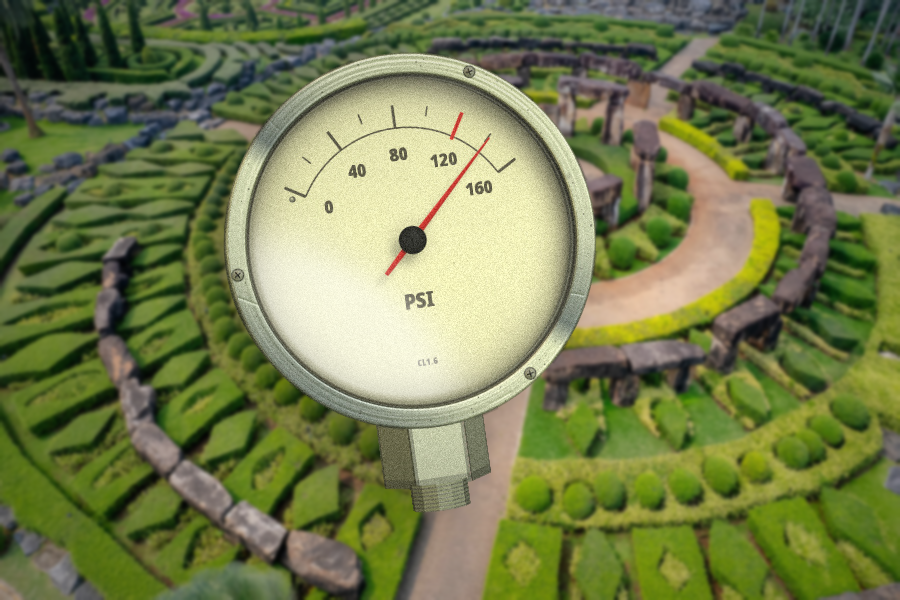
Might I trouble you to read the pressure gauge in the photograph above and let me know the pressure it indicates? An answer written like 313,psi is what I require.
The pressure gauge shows 140,psi
